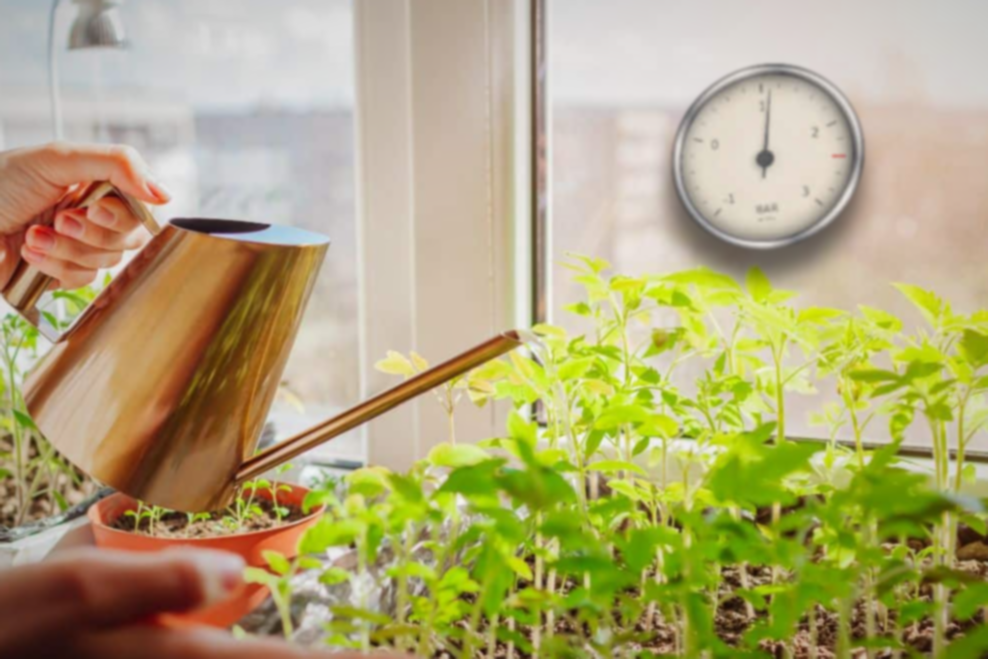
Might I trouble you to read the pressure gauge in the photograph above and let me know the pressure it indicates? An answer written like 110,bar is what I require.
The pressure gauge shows 1.1,bar
